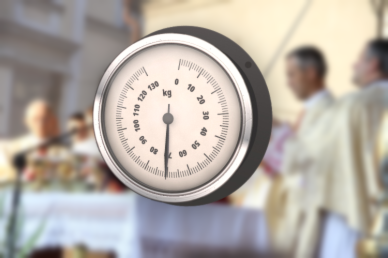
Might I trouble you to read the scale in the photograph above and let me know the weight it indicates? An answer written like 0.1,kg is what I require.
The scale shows 70,kg
